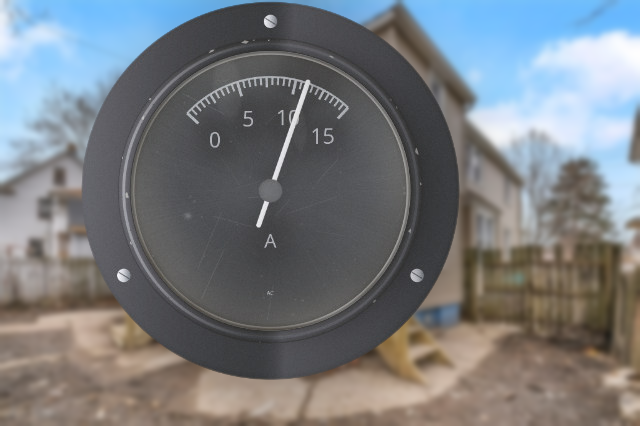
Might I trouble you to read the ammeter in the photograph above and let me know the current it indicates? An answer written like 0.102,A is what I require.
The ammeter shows 11,A
